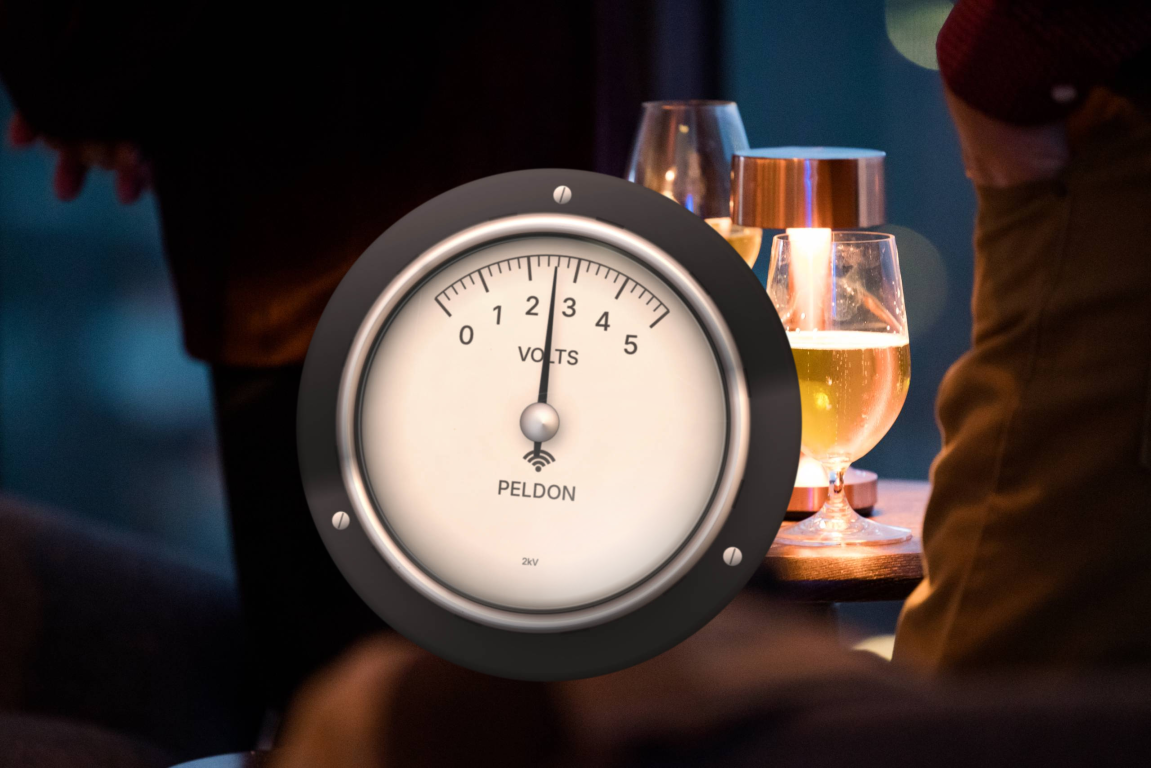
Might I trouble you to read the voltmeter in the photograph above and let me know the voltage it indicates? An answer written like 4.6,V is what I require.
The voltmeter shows 2.6,V
